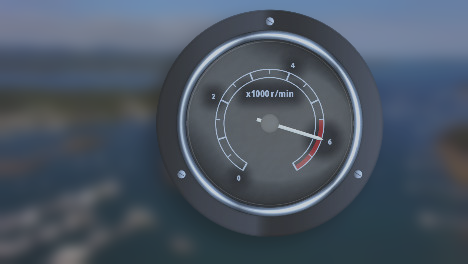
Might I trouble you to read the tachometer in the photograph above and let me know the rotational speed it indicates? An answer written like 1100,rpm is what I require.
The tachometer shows 6000,rpm
